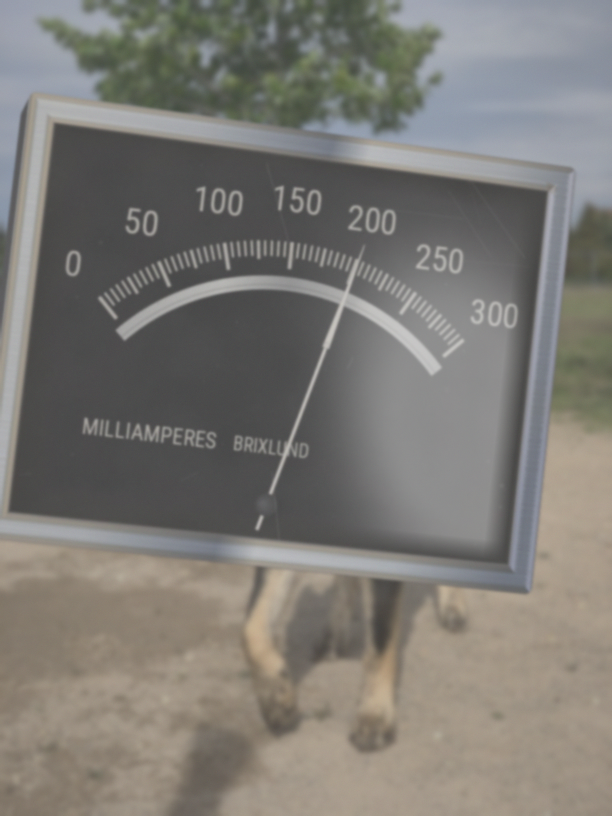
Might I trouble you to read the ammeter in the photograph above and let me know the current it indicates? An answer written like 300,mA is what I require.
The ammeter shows 200,mA
